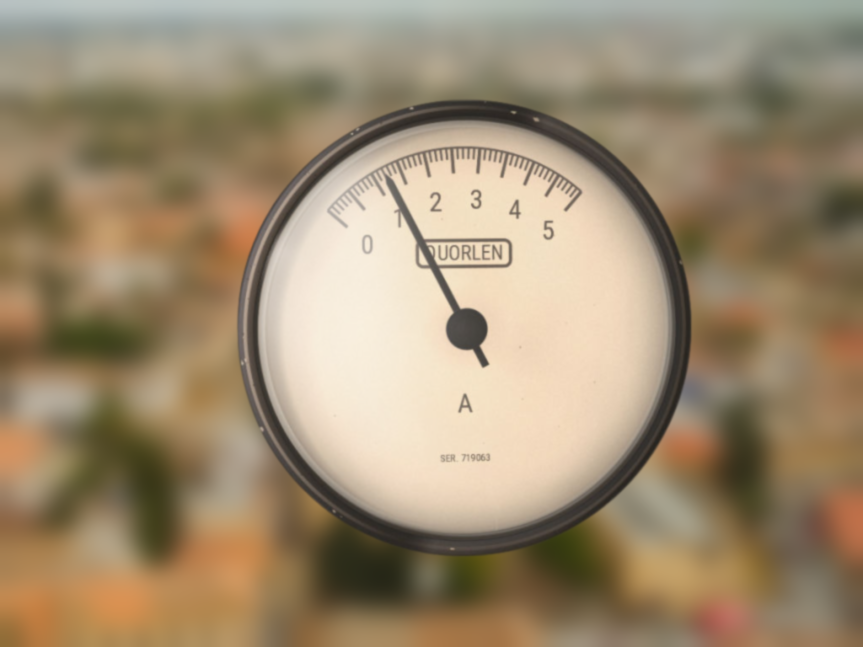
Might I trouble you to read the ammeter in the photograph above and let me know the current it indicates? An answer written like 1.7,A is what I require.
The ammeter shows 1.2,A
